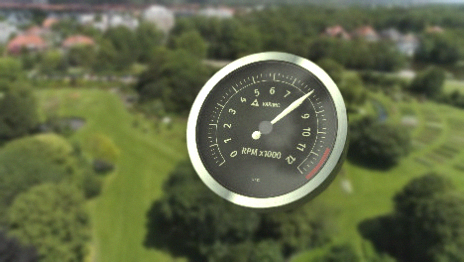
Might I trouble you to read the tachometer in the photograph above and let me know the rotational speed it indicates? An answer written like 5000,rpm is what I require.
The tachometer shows 8000,rpm
